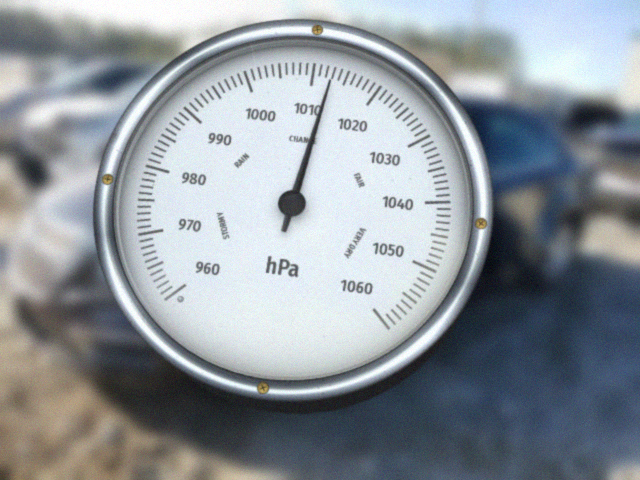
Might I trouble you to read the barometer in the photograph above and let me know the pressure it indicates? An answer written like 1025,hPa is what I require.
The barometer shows 1013,hPa
